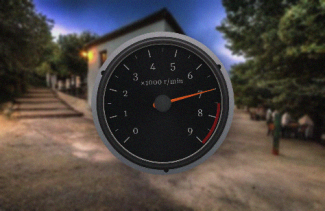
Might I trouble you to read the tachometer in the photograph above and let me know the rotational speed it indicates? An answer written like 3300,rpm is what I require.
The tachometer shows 7000,rpm
